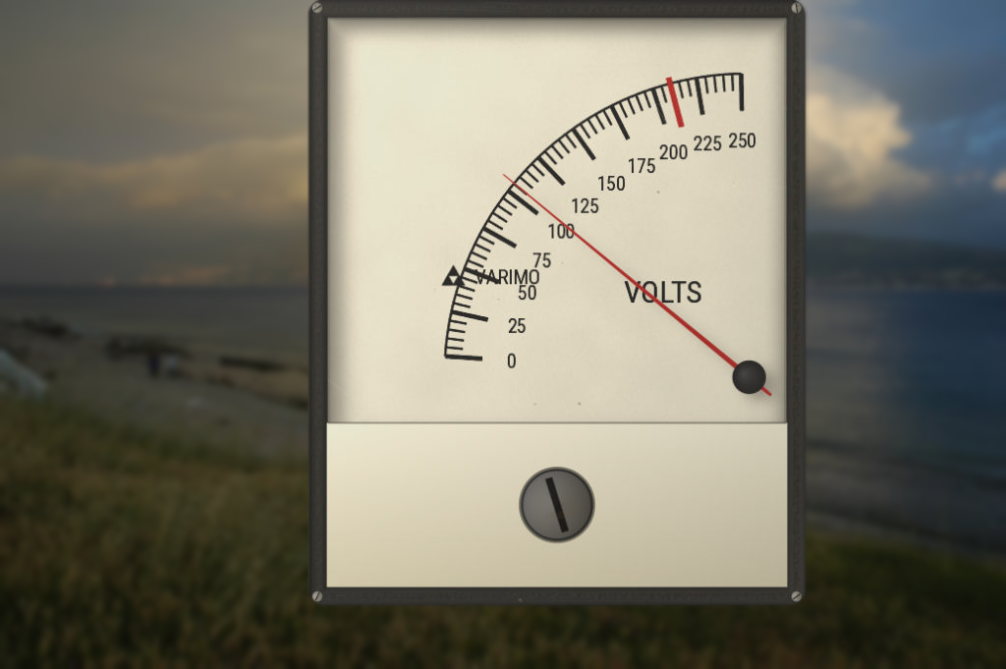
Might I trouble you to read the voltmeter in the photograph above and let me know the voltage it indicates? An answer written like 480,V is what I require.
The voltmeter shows 105,V
